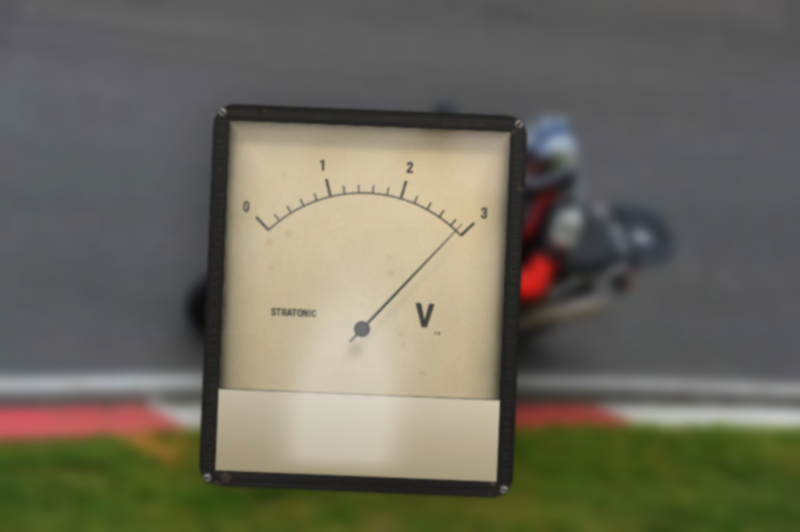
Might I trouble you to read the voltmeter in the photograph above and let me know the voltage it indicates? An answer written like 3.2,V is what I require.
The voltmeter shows 2.9,V
